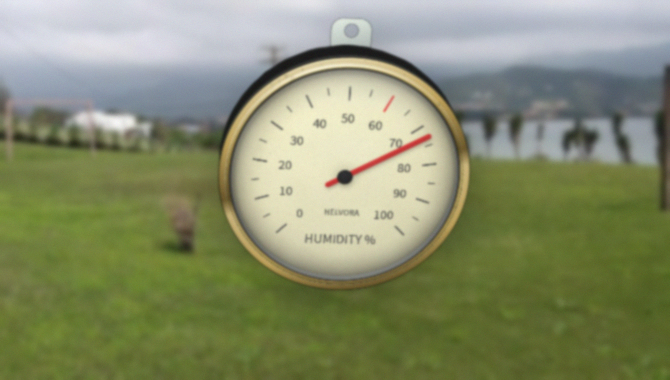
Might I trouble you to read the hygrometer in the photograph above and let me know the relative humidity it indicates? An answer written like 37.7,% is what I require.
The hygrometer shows 72.5,%
